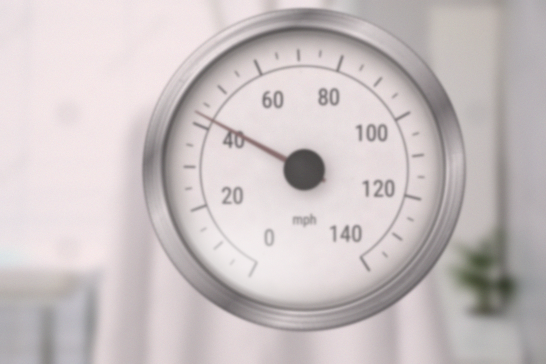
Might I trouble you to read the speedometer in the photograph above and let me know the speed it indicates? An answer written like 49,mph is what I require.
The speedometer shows 42.5,mph
